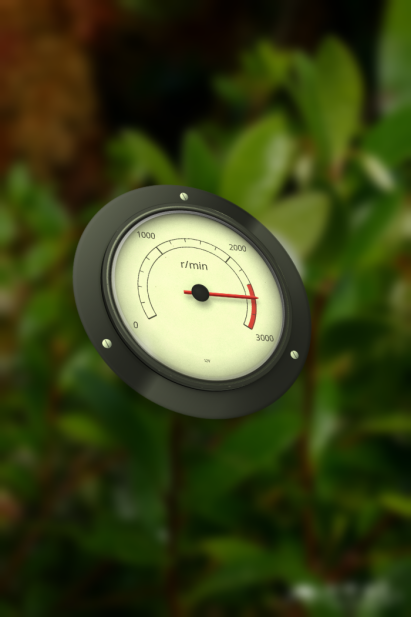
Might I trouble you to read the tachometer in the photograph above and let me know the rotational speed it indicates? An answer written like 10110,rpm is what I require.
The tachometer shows 2600,rpm
